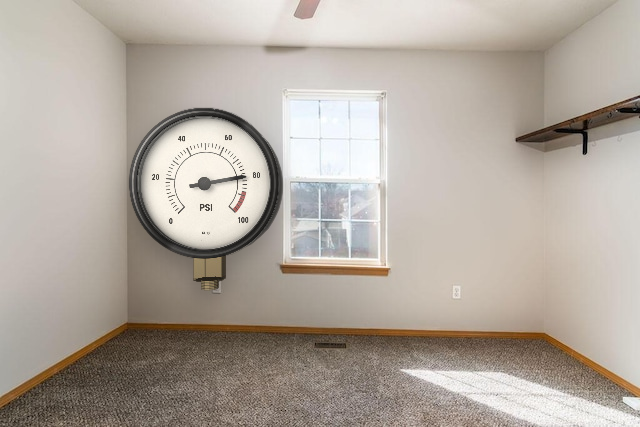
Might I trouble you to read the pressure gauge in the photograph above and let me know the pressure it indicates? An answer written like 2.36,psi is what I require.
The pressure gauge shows 80,psi
